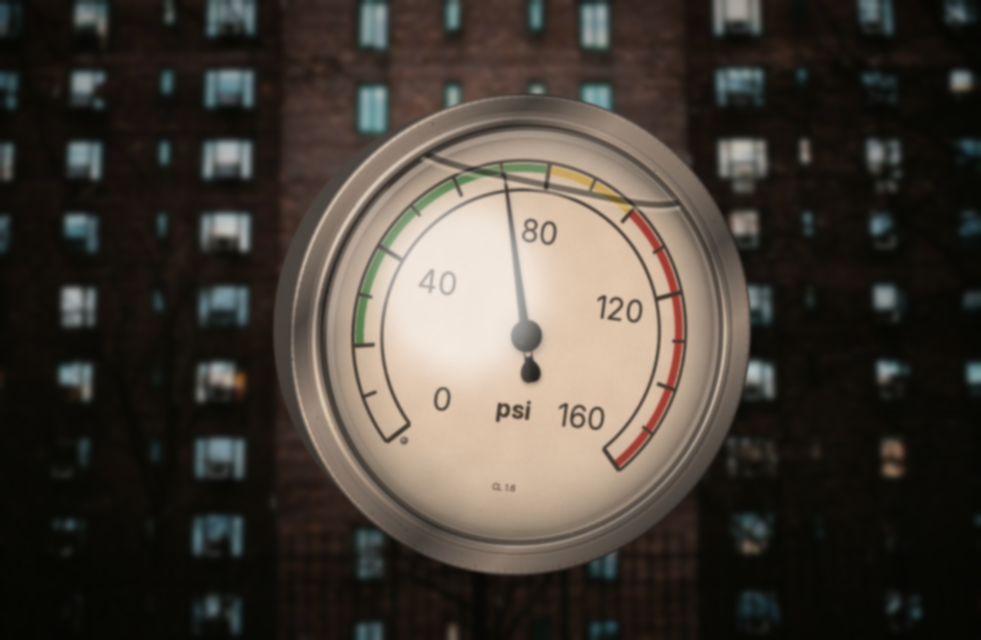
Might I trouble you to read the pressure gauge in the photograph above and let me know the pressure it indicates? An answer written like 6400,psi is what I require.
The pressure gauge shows 70,psi
